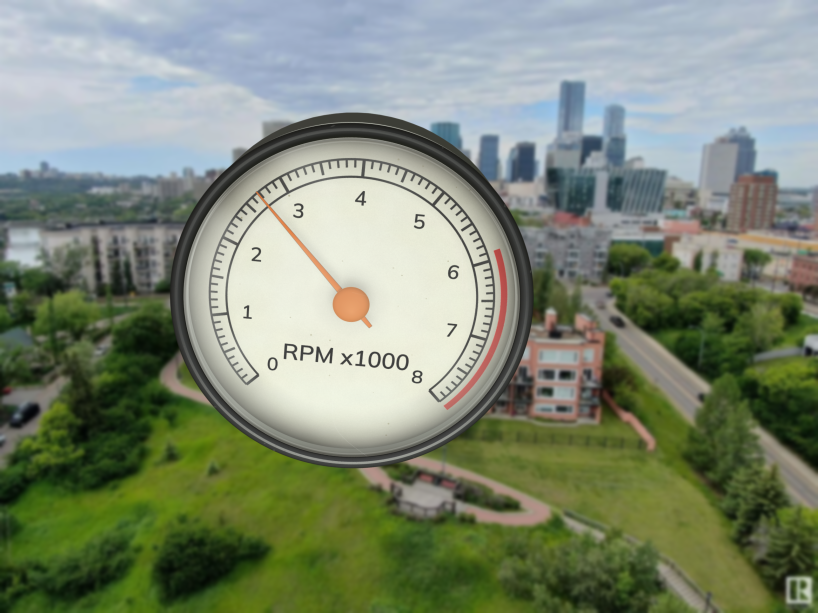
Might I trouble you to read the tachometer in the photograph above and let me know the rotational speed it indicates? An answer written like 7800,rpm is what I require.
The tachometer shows 2700,rpm
